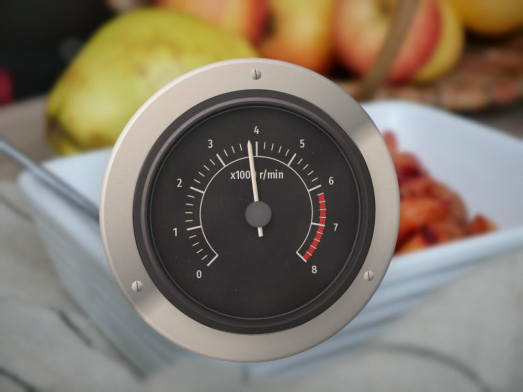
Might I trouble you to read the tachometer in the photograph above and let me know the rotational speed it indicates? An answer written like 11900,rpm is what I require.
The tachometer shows 3800,rpm
